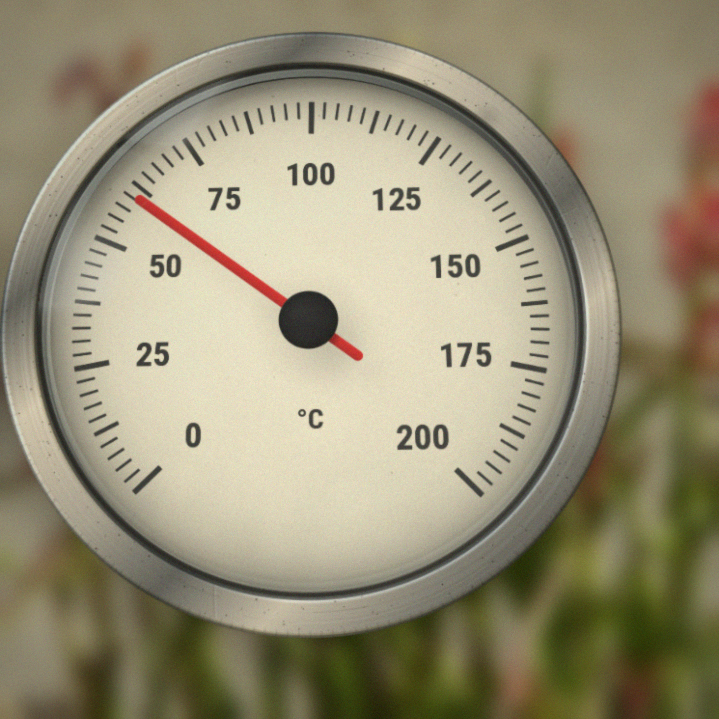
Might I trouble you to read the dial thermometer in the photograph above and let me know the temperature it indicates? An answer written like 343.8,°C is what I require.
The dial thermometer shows 60,°C
